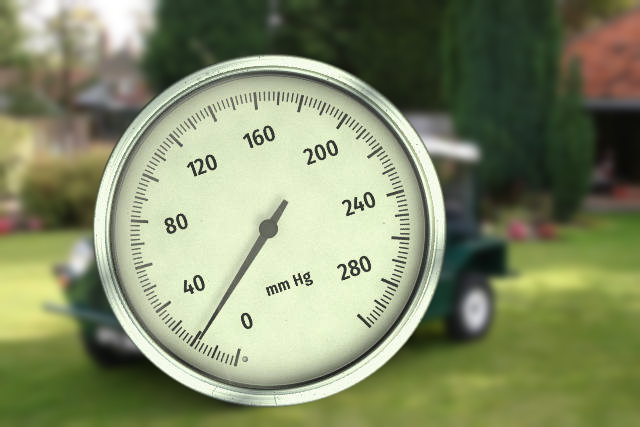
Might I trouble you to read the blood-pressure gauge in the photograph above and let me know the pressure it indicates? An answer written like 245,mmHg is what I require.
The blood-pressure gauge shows 18,mmHg
